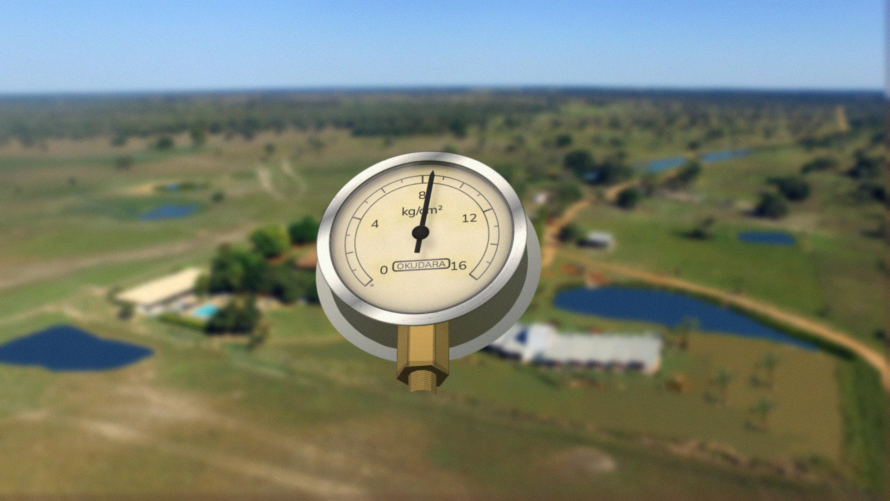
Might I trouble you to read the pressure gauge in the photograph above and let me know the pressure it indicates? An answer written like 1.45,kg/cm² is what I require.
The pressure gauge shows 8.5,kg/cm²
